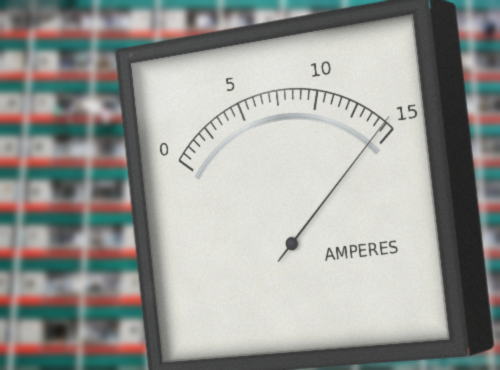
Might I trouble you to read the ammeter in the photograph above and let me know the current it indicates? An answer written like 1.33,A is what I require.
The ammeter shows 14.5,A
